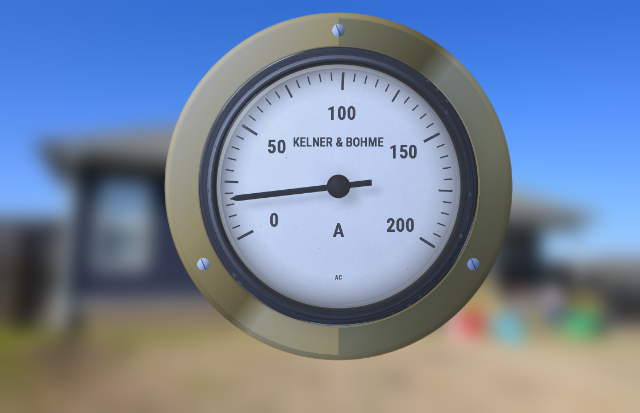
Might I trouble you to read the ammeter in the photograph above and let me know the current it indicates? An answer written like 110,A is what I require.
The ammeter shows 17.5,A
